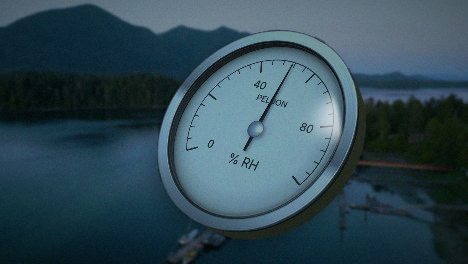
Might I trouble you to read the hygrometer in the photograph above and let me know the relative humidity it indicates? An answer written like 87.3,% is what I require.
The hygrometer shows 52,%
